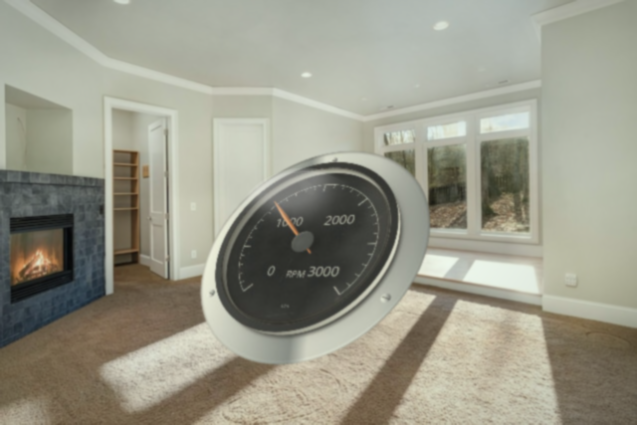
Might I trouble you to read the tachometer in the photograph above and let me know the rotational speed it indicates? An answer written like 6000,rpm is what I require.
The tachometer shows 1000,rpm
